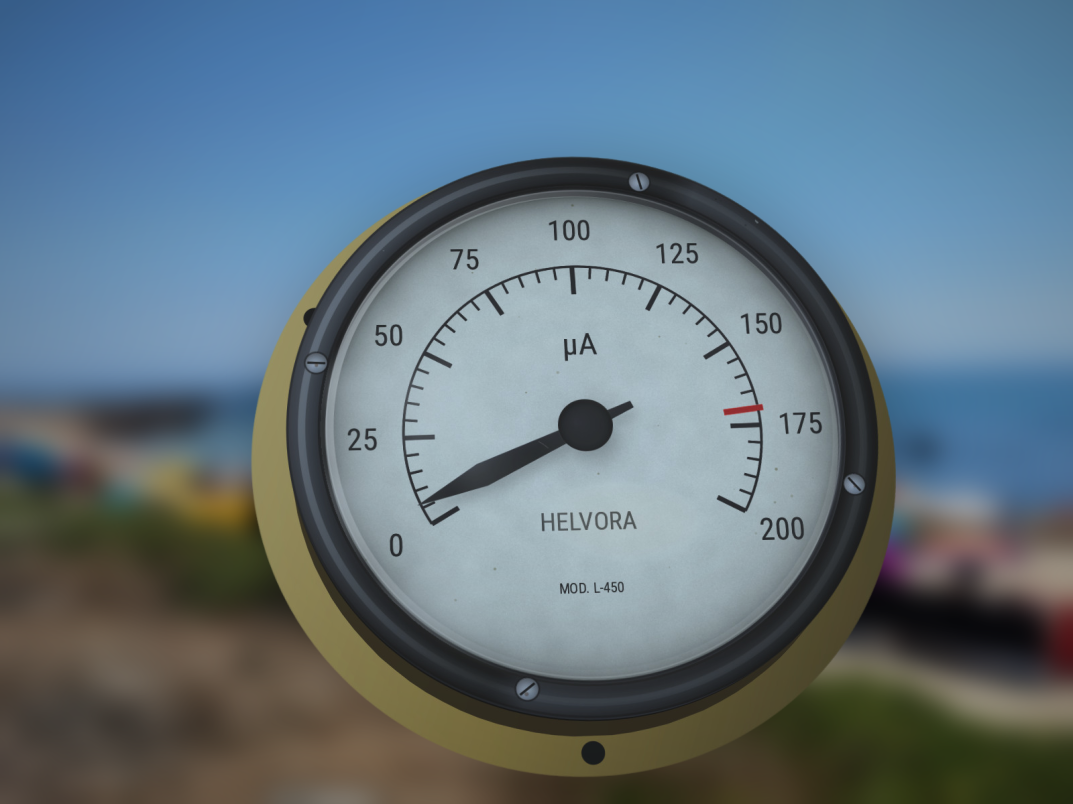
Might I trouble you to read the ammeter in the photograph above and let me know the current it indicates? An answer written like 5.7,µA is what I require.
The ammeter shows 5,µA
